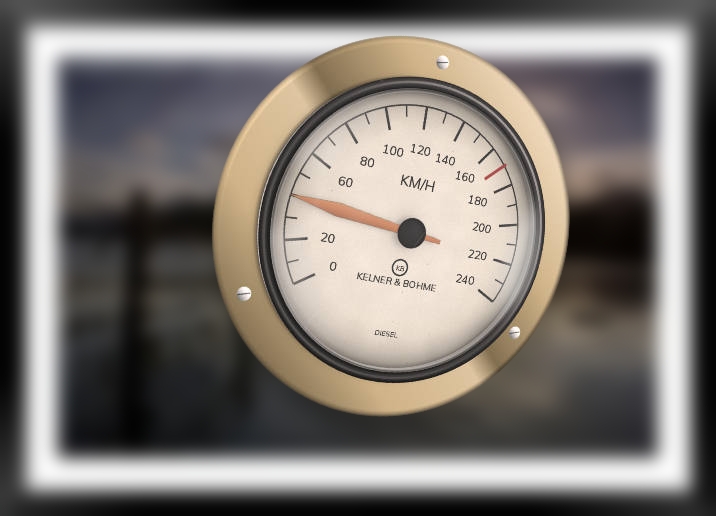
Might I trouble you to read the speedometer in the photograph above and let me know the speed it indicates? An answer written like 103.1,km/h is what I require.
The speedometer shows 40,km/h
